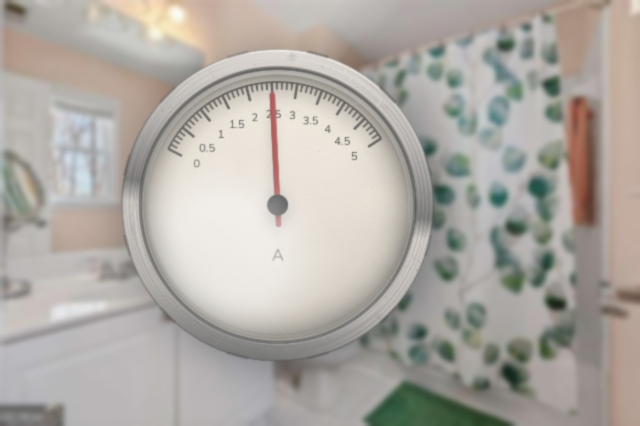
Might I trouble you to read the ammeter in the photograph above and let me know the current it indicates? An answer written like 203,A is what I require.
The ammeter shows 2.5,A
